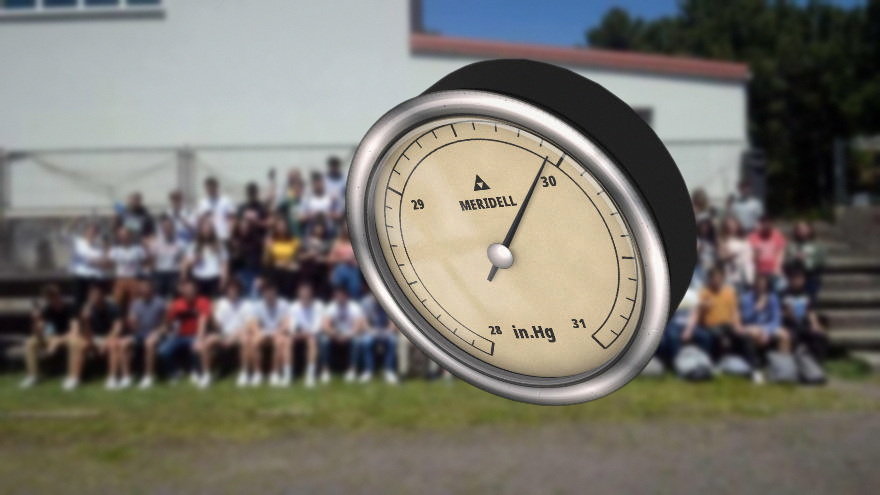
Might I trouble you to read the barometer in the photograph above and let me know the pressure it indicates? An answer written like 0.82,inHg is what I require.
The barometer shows 29.95,inHg
